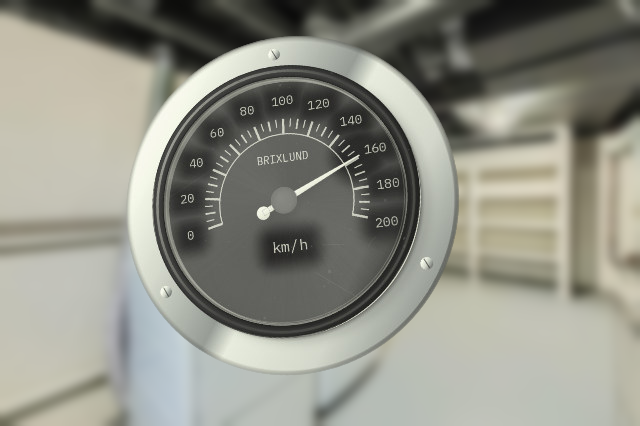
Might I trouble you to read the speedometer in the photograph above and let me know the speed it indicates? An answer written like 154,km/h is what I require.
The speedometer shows 160,km/h
